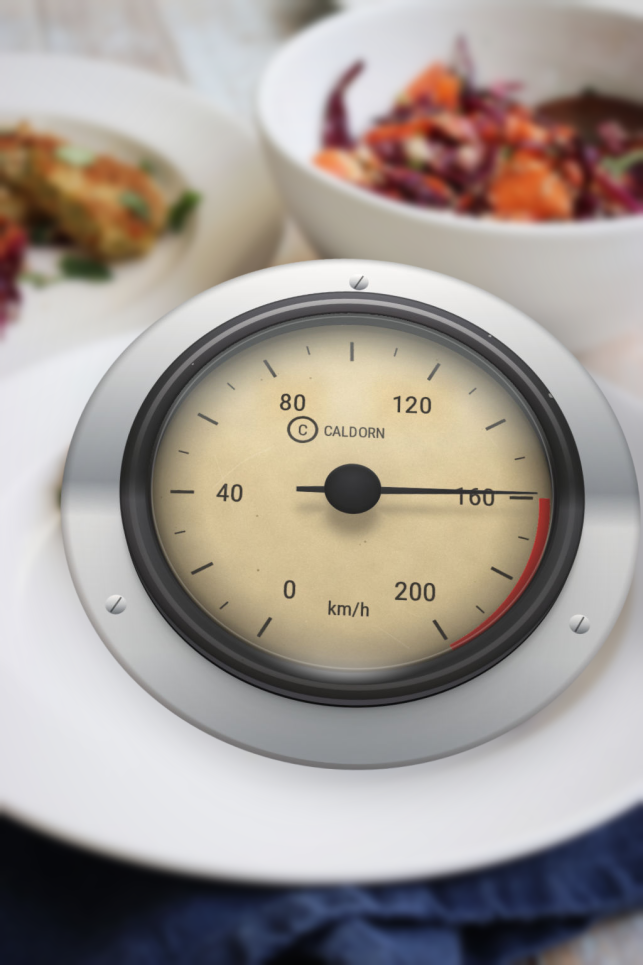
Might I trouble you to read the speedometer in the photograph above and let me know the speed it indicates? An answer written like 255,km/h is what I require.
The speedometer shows 160,km/h
